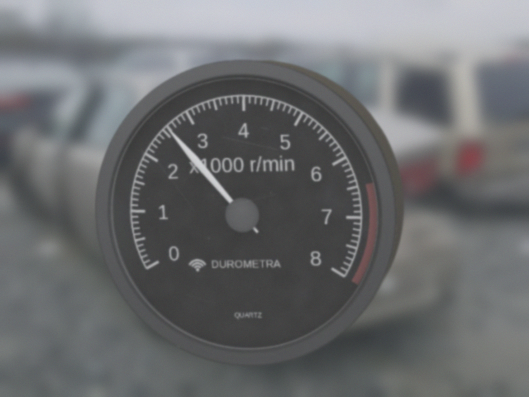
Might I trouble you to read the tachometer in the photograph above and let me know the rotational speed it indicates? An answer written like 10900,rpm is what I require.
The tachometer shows 2600,rpm
